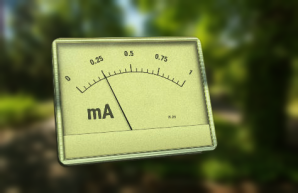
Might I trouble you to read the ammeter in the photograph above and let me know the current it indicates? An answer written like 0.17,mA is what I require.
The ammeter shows 0.25,mA
